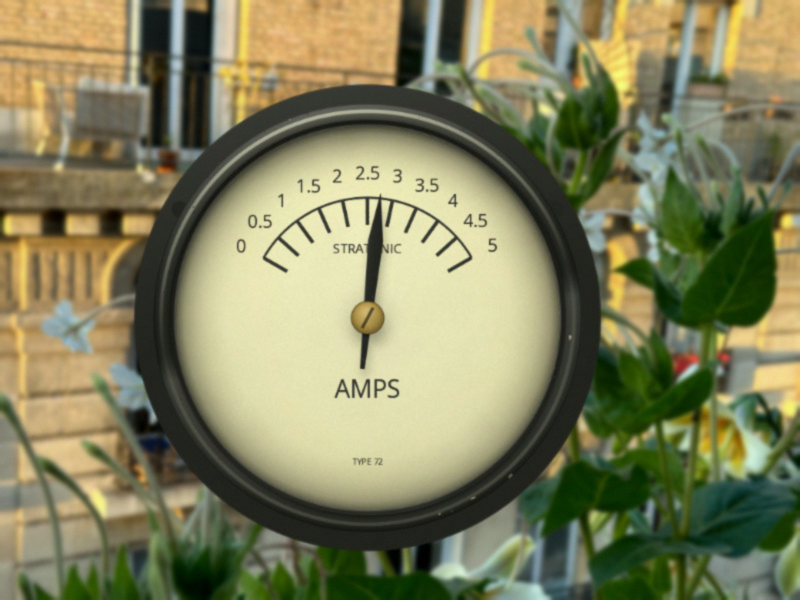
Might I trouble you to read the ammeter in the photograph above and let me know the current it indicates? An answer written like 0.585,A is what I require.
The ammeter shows 2.75,A
